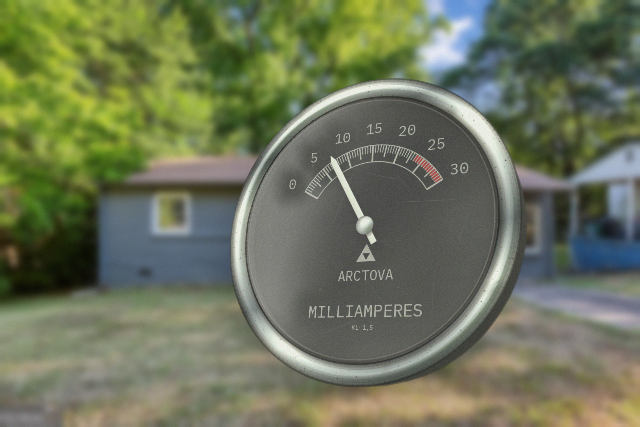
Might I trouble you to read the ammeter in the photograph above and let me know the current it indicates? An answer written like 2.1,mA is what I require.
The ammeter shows 7.5,mA
